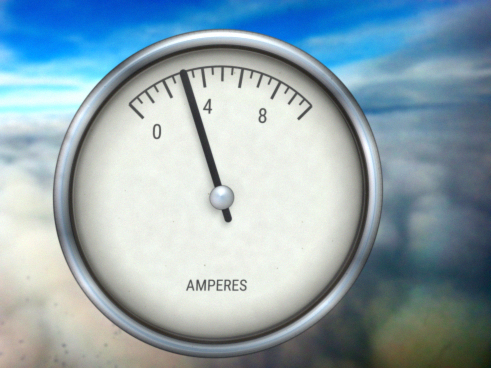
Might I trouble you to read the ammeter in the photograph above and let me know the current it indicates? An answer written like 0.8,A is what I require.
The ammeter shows 3,A
